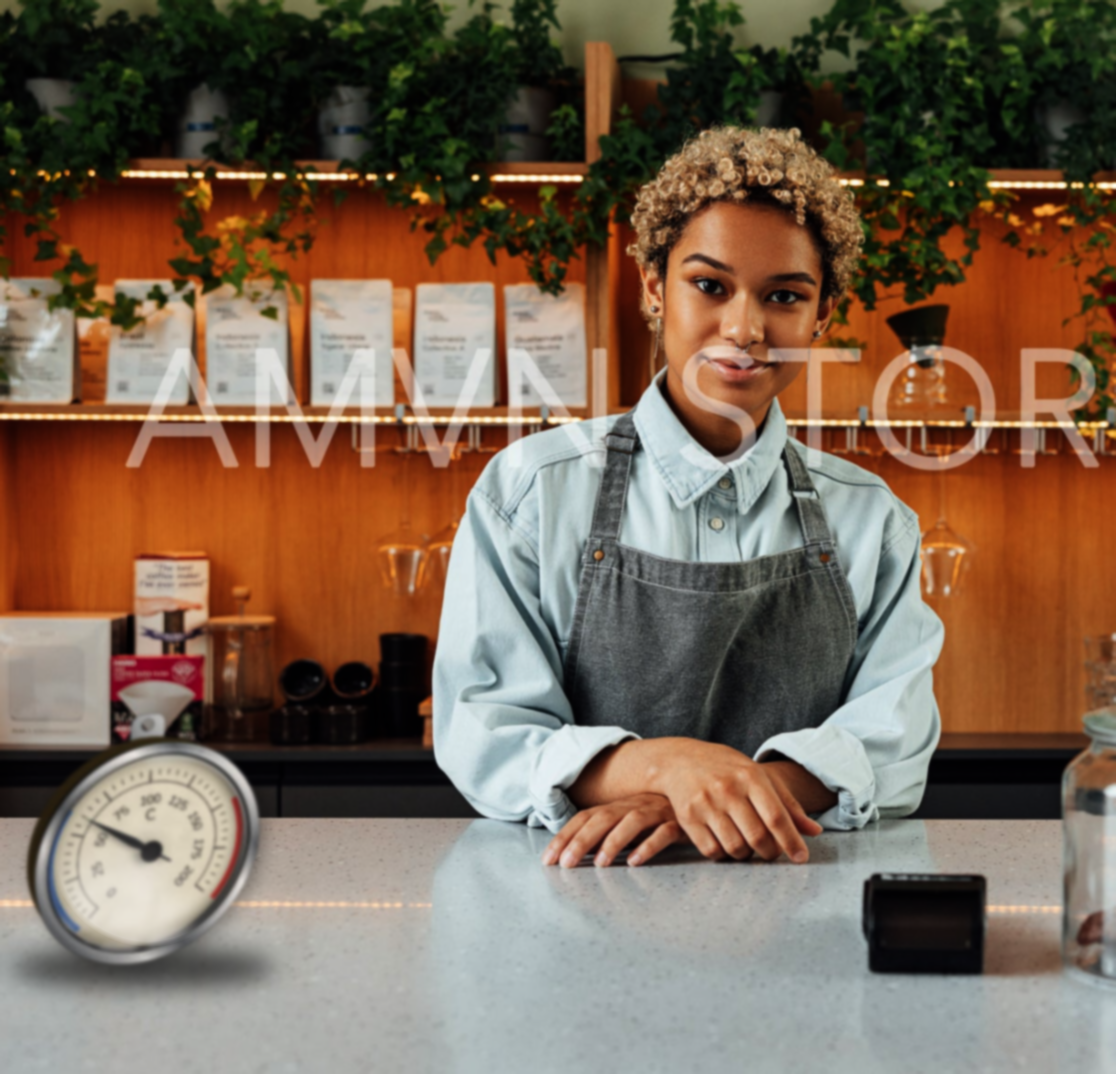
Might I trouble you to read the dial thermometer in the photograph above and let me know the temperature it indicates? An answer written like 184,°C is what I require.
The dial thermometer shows 60,°C
